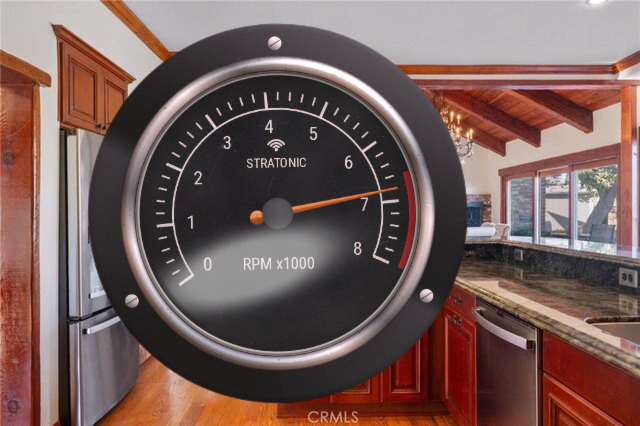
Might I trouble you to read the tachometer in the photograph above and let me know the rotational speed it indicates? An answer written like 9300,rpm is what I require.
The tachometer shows 6800,rpm
